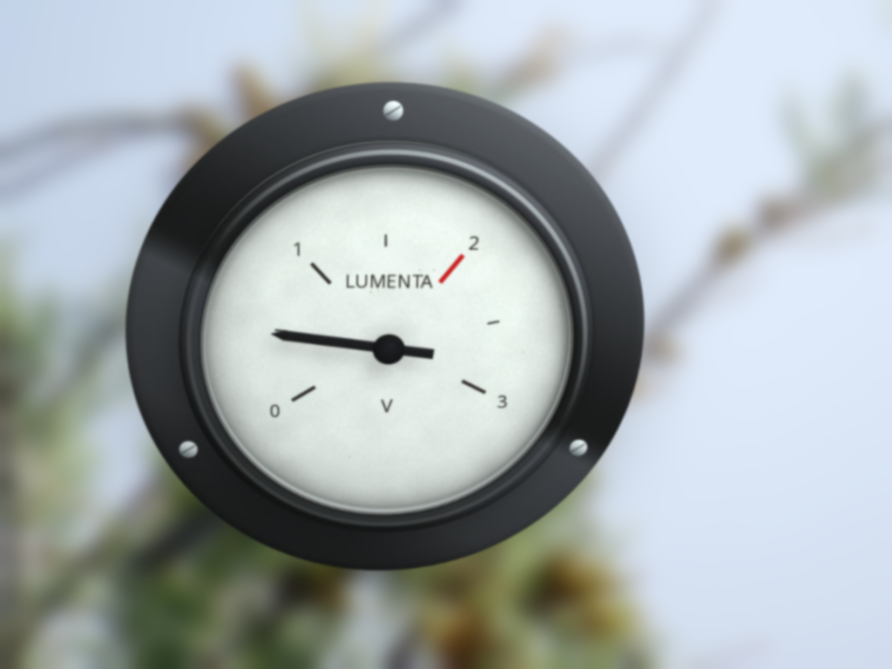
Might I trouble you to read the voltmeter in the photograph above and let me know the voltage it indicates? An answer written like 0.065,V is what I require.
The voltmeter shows 0.5,V
